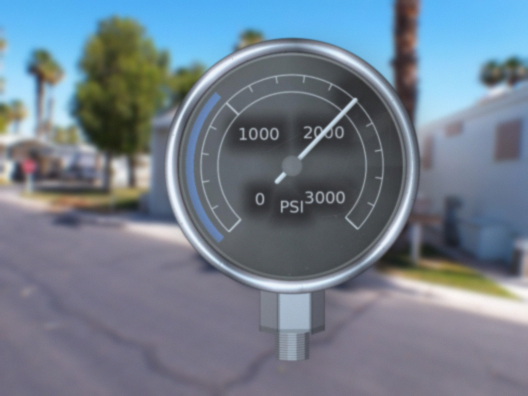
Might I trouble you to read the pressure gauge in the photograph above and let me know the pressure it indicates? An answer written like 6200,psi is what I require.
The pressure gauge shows 2000,psi
